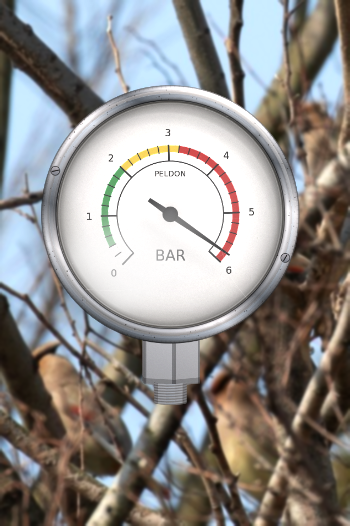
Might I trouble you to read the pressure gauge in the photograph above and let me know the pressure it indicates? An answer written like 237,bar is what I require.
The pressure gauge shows 5.8,bar
